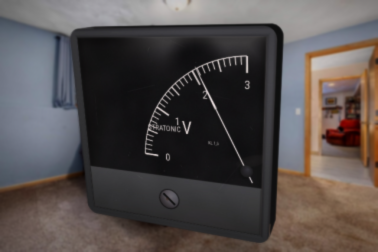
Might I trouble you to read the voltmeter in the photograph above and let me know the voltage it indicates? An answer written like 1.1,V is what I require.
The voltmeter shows 2.1,V
